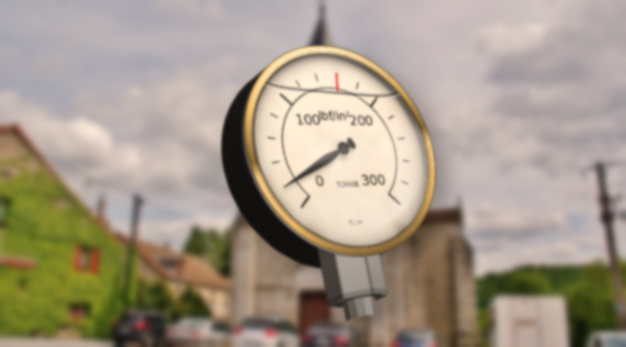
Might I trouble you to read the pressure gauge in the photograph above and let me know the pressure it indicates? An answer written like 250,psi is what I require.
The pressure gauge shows 20,psi
